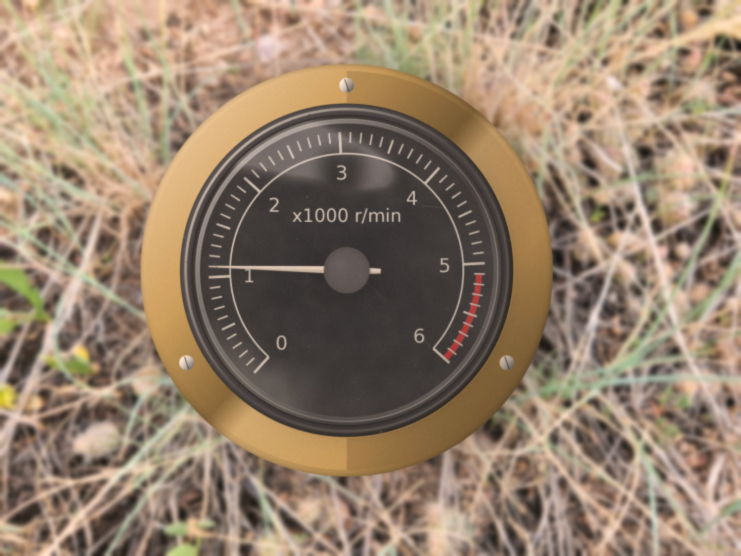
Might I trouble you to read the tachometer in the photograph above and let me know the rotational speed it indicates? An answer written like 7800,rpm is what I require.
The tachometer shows 1100,rpm
